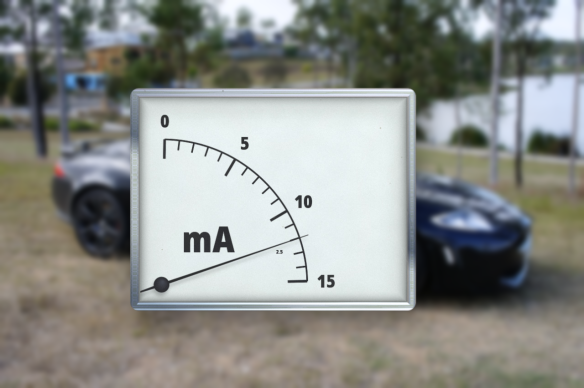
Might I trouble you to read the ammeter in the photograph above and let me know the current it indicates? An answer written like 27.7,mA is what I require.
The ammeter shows 12,mA
